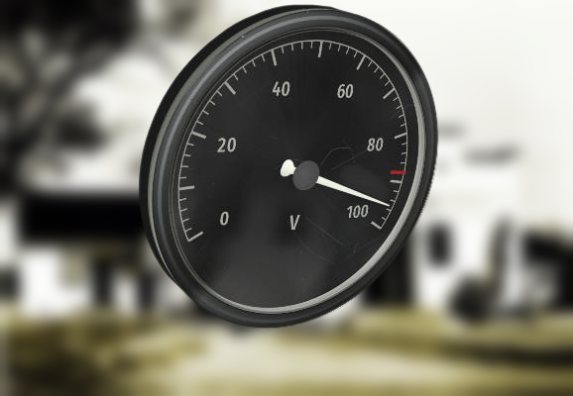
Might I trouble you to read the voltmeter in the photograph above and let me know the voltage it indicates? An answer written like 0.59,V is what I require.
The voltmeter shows 95,V
